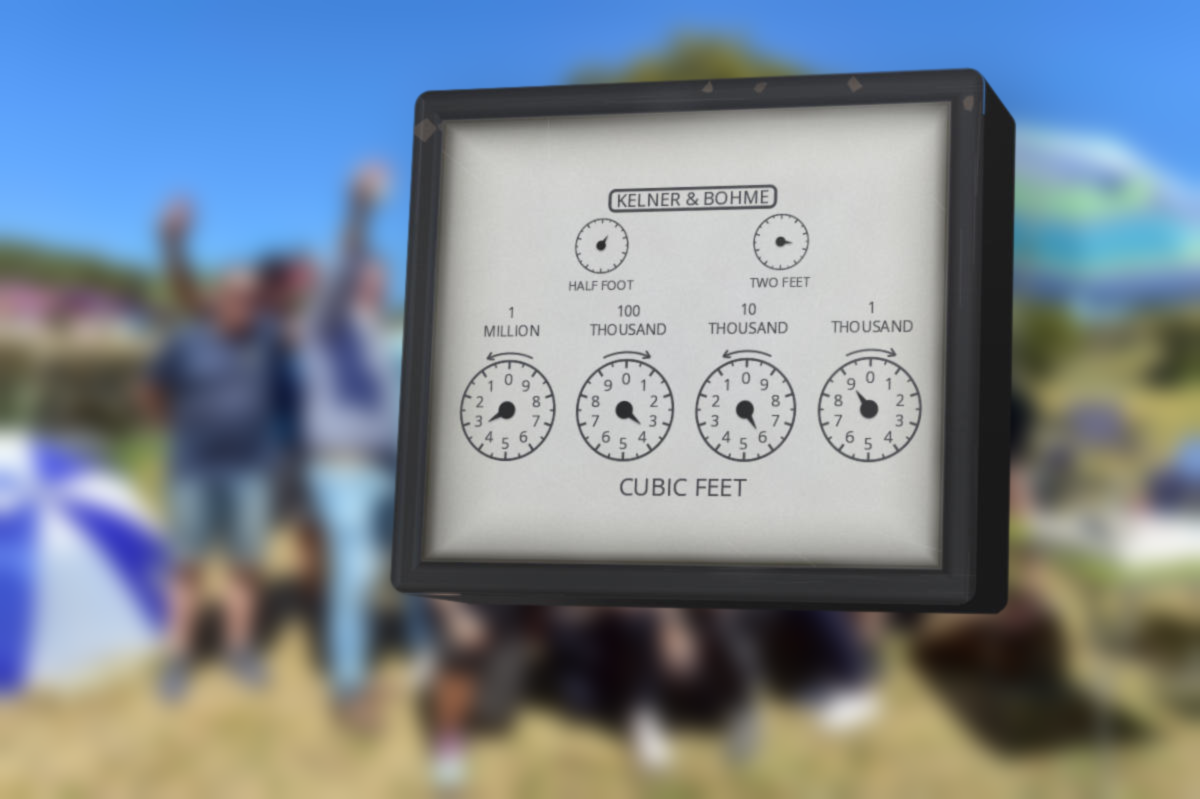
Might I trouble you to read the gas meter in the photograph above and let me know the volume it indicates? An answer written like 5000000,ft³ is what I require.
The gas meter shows 335900,ft³
